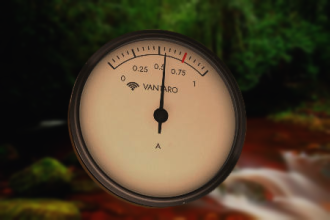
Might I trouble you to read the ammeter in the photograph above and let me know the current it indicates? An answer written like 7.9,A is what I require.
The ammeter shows 0.55,A
